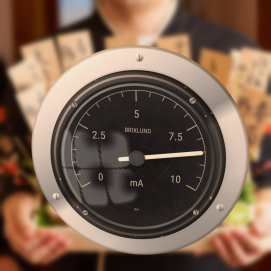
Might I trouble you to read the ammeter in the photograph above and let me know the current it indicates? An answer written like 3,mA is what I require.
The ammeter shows 8.5,mA
